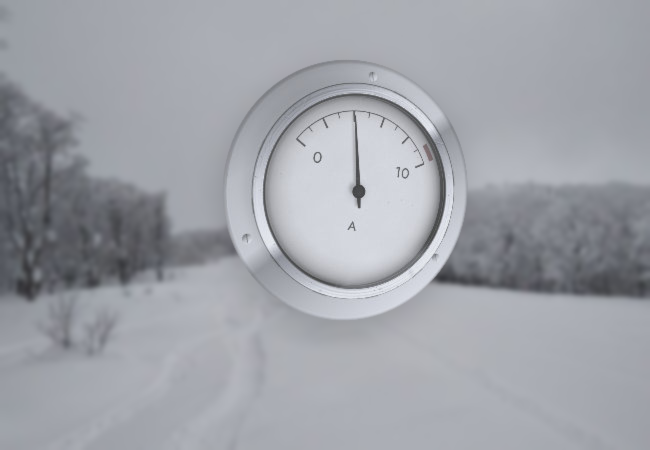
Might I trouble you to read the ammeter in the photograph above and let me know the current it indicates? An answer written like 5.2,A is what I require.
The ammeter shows 4,A
